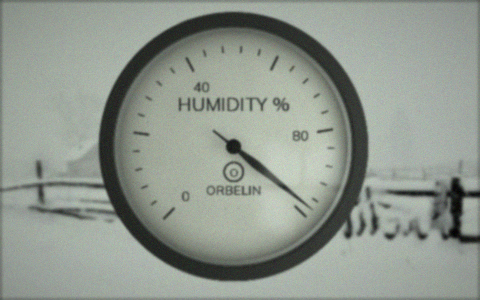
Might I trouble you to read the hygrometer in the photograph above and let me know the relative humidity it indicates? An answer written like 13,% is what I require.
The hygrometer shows 98,%
